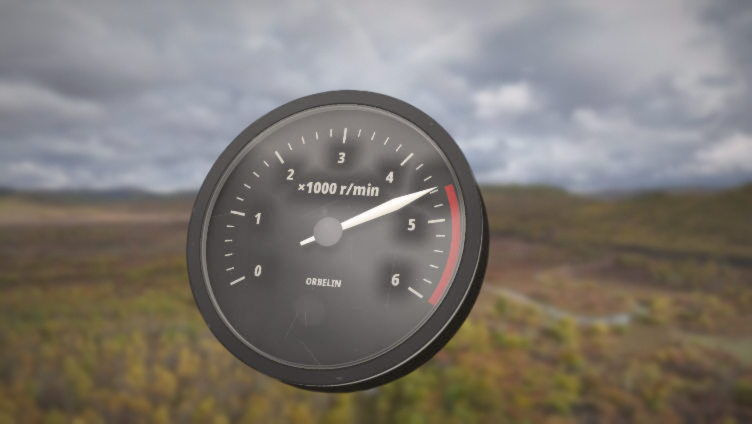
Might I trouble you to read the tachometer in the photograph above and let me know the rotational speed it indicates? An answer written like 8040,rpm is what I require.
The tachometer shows 4600,rpm
